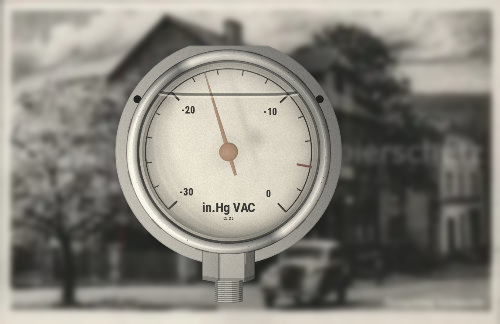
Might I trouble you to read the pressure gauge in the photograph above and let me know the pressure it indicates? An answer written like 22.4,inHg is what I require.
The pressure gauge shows -17,inHg
